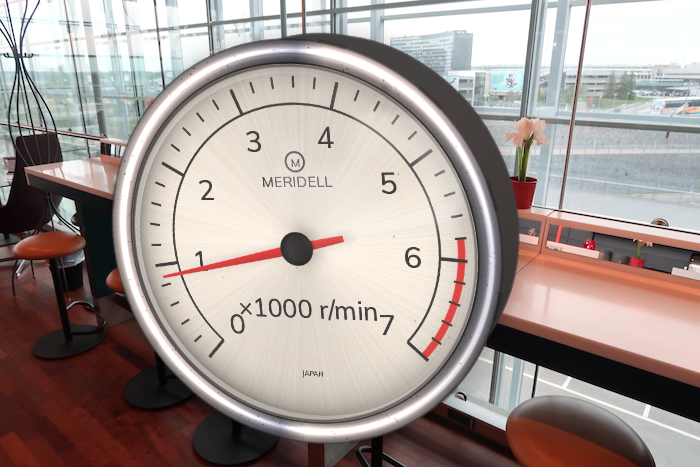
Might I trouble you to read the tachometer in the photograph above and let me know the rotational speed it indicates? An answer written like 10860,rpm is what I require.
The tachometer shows 900,rpm
